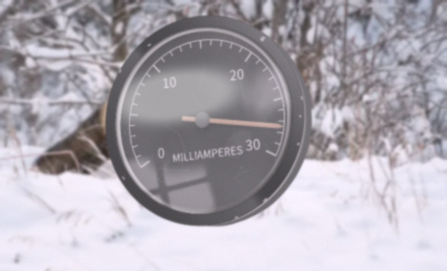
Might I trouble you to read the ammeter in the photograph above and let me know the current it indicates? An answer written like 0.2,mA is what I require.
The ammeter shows 27.5,mA
